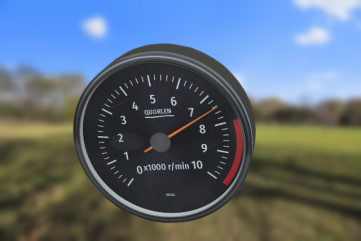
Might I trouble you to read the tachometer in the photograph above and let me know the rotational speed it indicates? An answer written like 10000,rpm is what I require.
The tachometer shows 7400,rpm
